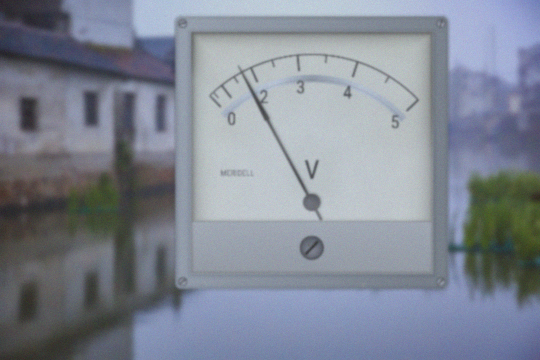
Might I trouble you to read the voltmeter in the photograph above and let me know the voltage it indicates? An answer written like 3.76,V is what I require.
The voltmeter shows 1.75,V
